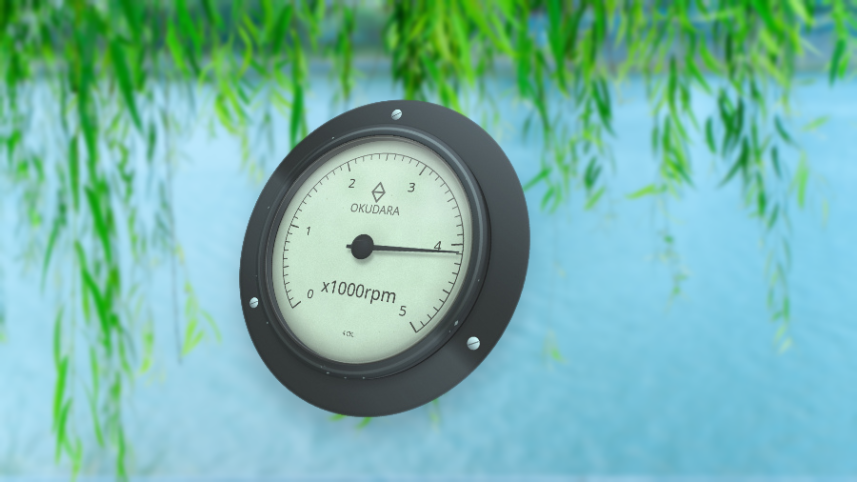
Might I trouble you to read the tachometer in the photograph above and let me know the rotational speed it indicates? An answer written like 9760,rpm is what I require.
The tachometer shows 4100,rpm
